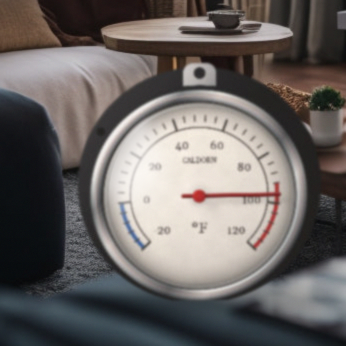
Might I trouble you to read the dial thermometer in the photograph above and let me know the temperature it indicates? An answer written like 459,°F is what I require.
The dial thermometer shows 96,°F
